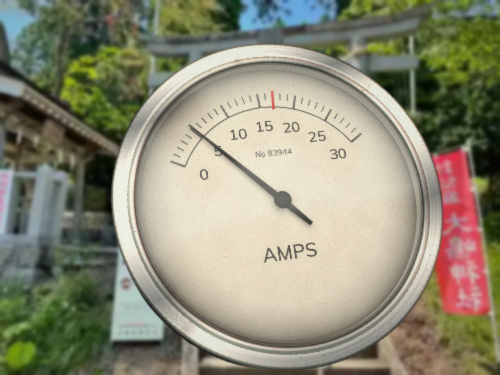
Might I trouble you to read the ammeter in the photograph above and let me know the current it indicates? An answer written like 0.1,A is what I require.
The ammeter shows 5,A
